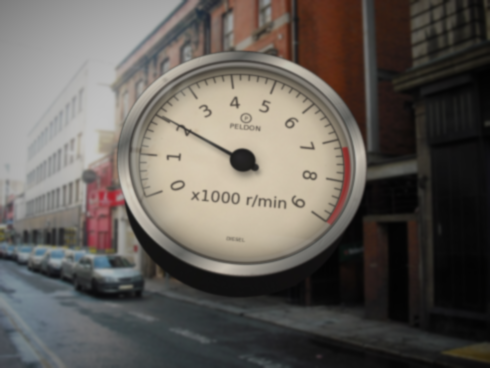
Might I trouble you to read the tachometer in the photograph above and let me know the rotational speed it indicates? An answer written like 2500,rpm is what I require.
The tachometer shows 2000,rpm
